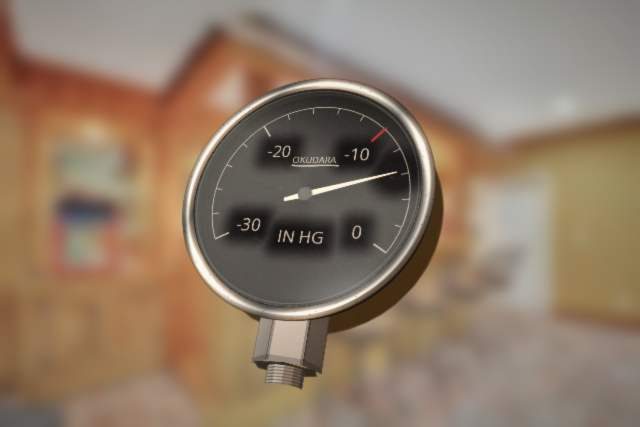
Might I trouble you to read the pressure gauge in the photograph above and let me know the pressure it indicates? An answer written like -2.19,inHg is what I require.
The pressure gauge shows -6,inHg
